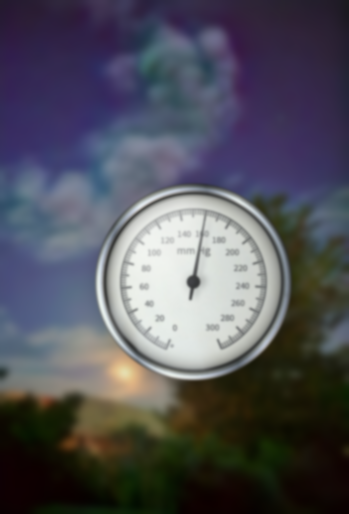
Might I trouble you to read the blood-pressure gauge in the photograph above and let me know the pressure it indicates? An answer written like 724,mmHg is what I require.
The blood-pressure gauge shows 160,mmHg
